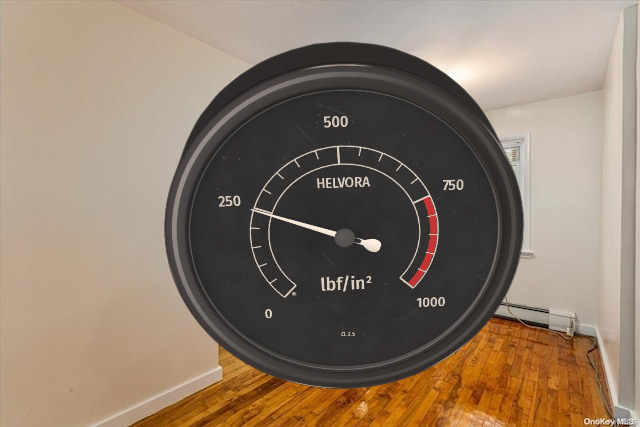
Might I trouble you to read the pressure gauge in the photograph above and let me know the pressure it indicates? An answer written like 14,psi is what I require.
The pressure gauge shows 250,psi
